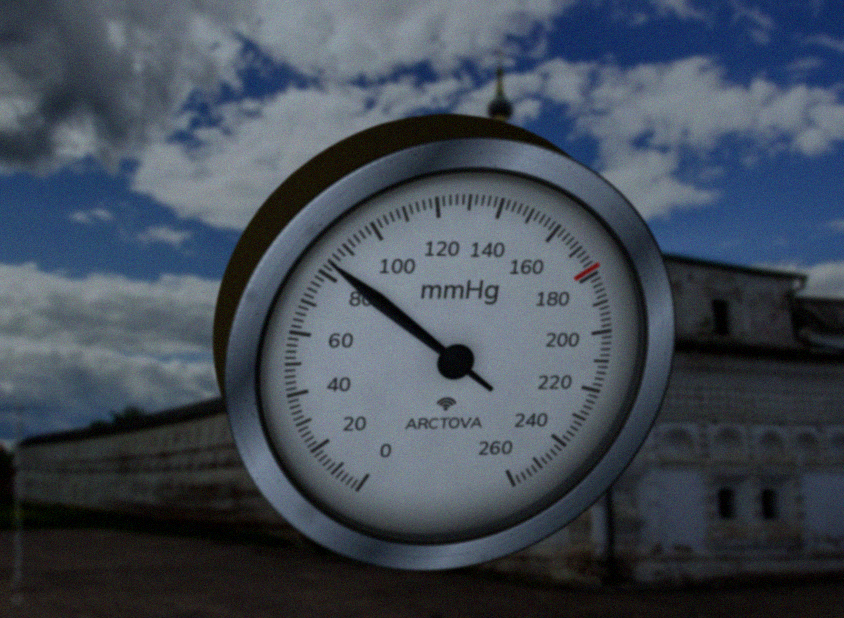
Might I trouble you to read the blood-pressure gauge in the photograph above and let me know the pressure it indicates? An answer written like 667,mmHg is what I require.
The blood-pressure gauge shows 84,mmHg
